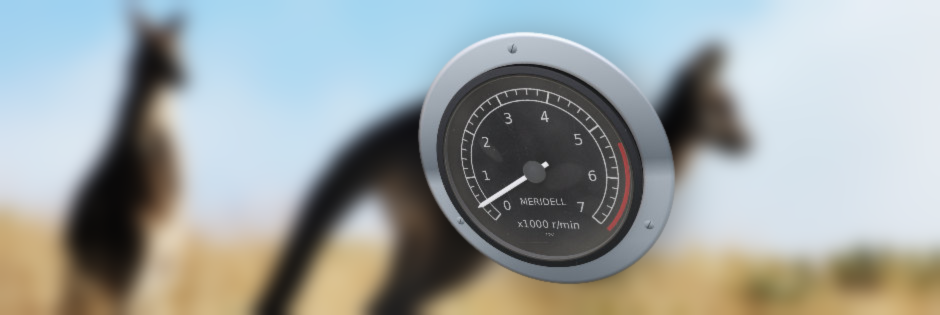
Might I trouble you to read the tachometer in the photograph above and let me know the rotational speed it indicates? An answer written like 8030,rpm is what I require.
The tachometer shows 400,rpm
